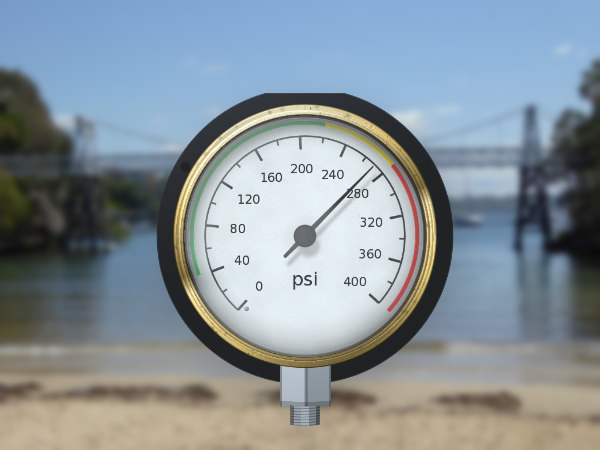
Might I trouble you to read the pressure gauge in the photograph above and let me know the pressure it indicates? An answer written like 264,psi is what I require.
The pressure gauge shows 270,psi
